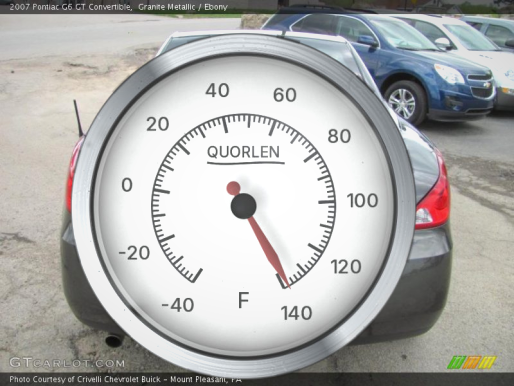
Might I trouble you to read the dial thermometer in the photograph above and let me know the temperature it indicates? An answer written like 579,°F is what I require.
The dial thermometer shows 138,°F
